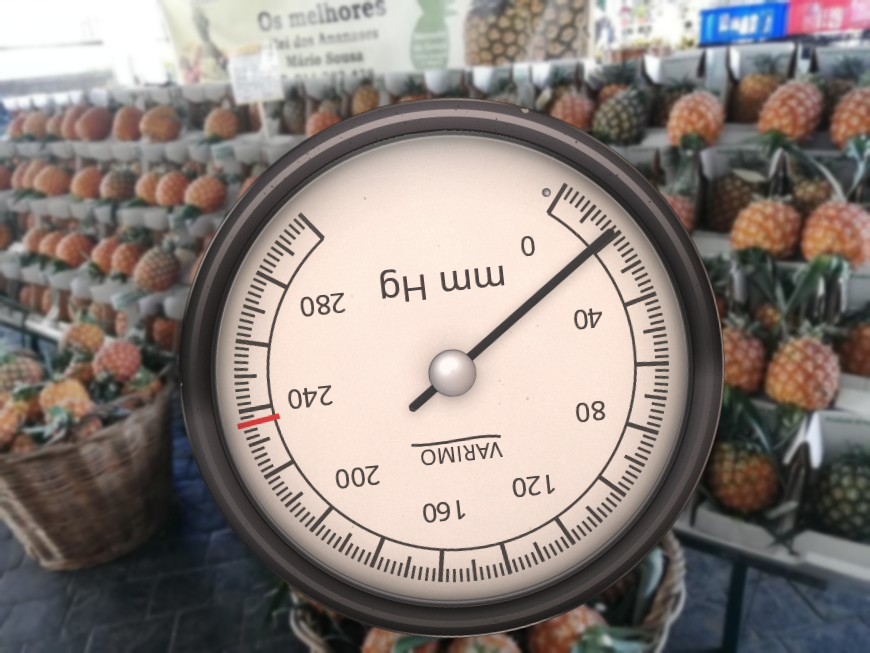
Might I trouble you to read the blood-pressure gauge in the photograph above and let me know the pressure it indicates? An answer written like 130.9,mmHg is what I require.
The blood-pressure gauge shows 18,mmHg
